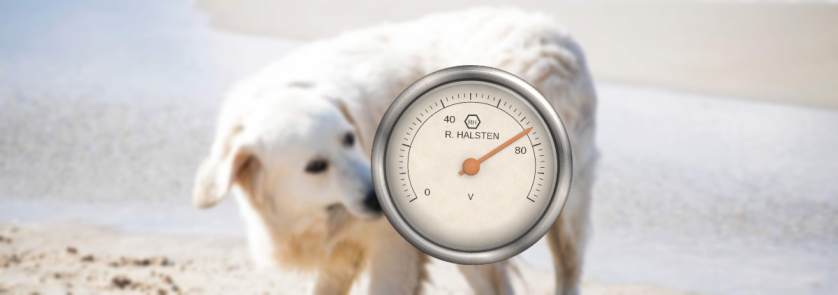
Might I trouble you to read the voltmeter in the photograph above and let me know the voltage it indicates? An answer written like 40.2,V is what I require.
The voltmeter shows 74,V
